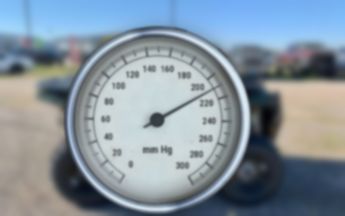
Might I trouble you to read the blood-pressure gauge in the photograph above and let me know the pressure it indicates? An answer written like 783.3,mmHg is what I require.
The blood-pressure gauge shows 210,mmHg
